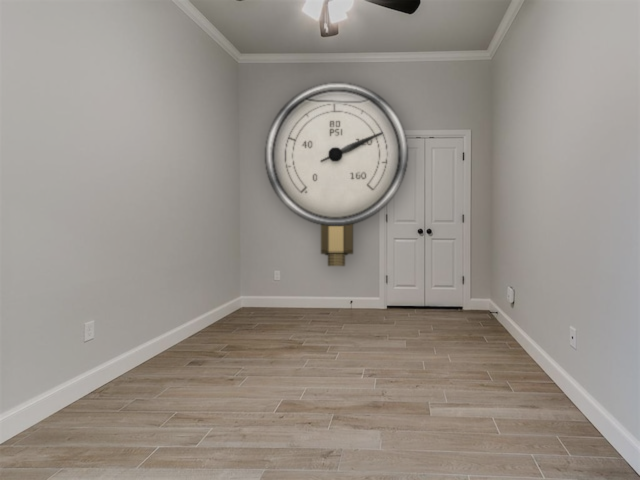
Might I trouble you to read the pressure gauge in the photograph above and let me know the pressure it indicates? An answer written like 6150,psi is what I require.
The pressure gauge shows 120,psi
